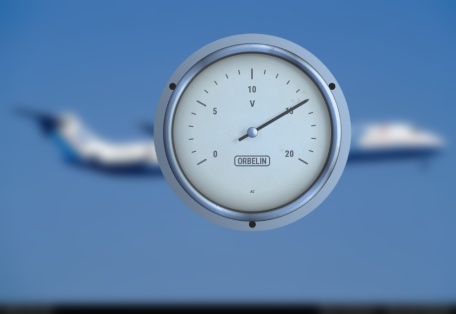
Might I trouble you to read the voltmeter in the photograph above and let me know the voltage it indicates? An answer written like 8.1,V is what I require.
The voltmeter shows 15,V
